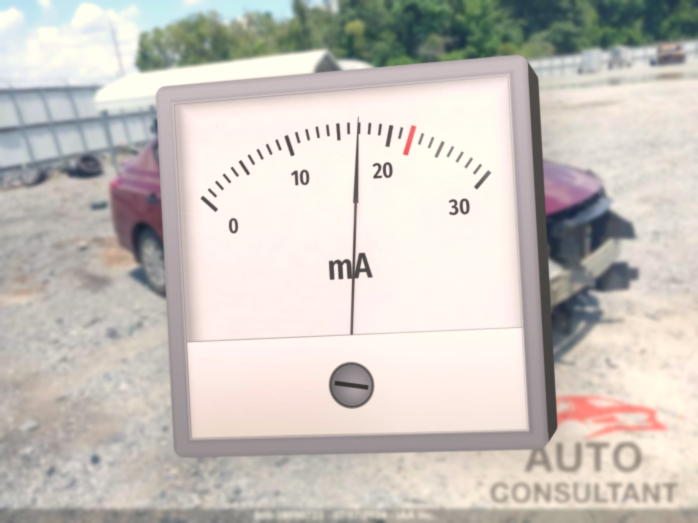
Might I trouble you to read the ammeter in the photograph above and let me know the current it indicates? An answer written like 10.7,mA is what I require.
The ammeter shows 17,mA
